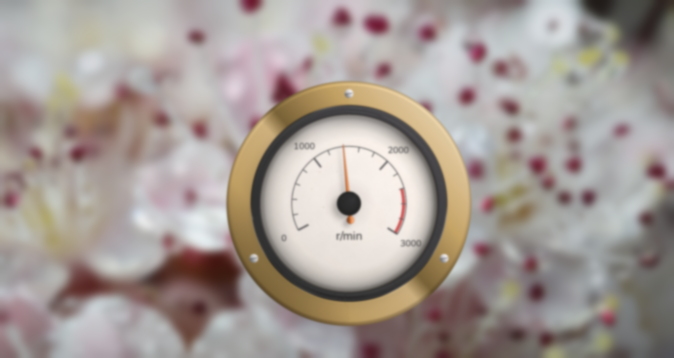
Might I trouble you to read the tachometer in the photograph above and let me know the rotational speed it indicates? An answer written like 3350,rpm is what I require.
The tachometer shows 1400,rpm
